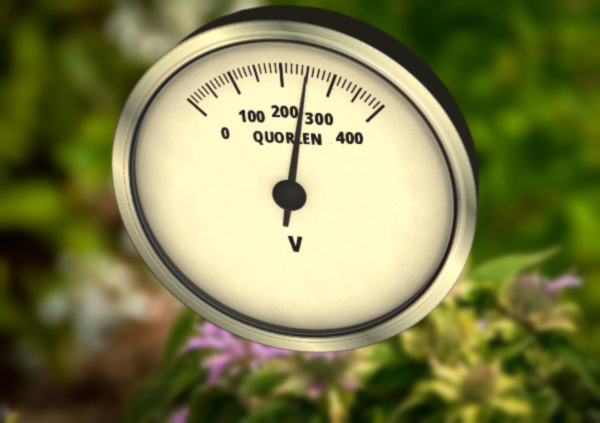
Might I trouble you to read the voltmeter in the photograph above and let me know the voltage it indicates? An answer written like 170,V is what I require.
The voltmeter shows 250,V
